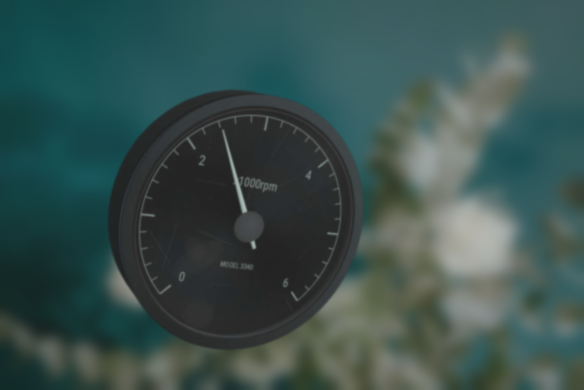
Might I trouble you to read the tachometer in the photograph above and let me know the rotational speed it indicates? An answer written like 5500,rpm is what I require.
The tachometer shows 2400,rpm
